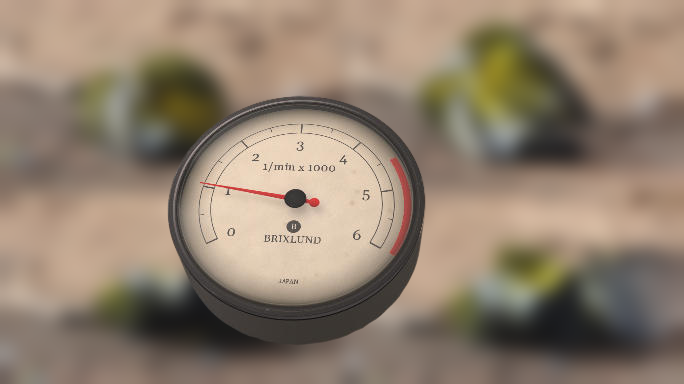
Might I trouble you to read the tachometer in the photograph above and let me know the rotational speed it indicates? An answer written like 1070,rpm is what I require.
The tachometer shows 1000,rpm
